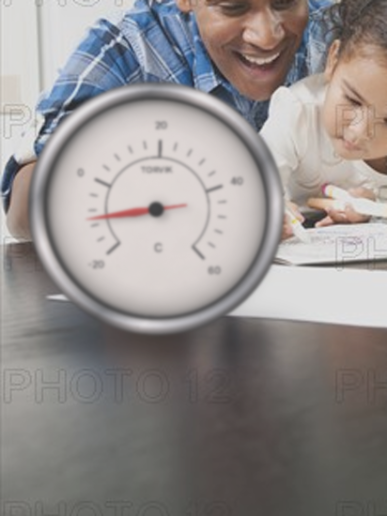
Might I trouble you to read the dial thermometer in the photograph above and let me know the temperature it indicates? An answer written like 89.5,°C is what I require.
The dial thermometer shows -10,°C
